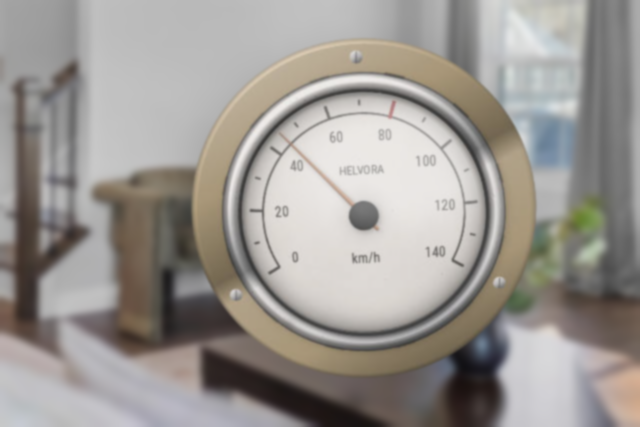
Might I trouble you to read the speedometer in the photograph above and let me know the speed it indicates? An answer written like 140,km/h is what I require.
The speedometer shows 45,km/h
